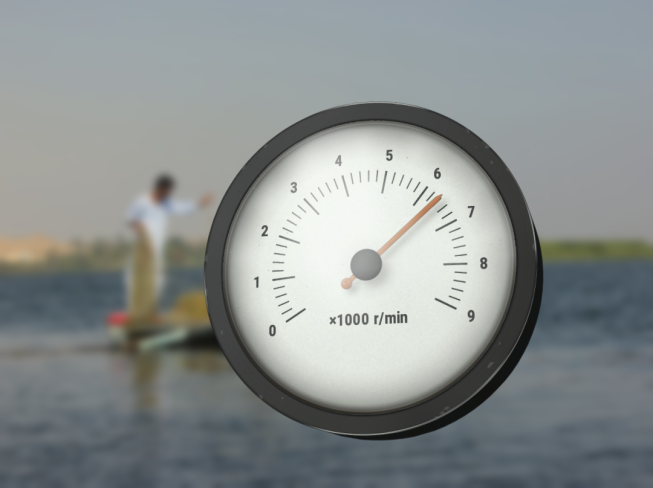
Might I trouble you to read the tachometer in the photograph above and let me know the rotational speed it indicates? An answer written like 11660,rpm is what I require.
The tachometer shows 6400,rpm
